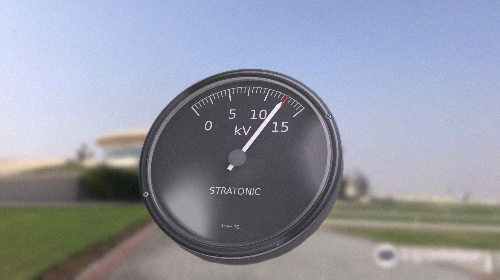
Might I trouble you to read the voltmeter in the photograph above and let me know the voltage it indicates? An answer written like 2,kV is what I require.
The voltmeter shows 12.5,kV
